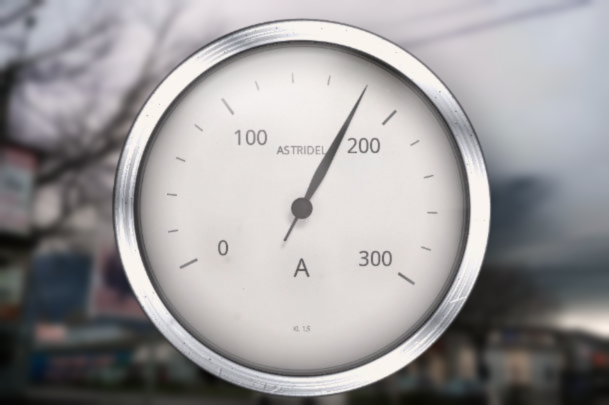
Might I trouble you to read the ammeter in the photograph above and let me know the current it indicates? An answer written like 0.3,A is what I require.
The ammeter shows 180,A
